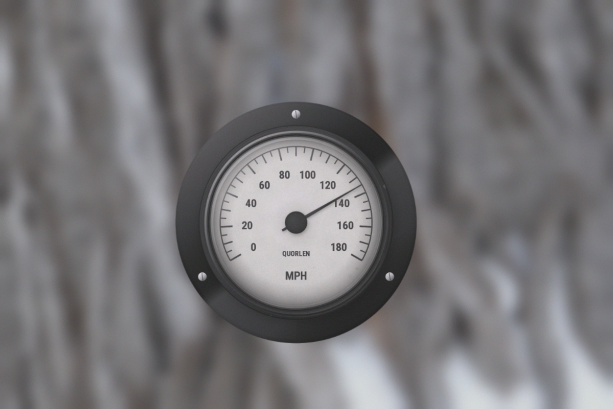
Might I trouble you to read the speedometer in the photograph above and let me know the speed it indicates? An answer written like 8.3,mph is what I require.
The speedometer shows 135,mph
